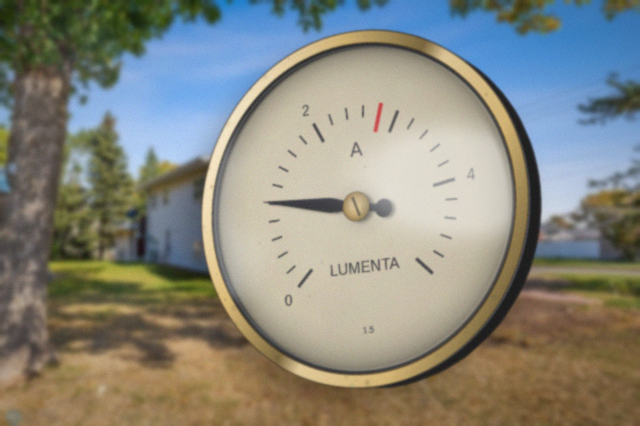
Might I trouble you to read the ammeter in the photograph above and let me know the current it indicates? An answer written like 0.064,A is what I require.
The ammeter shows 1,A
